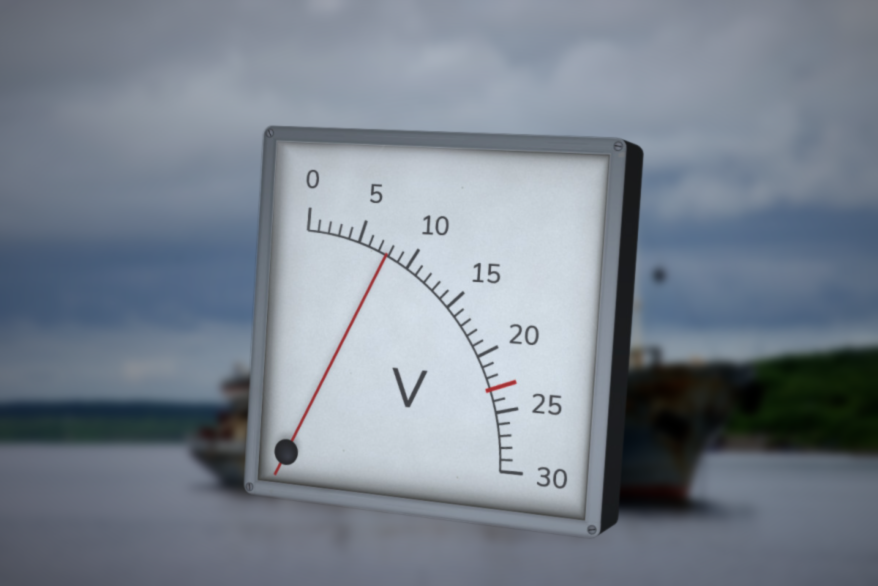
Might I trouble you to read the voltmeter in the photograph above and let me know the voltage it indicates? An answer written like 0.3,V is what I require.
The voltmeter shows 8,V
